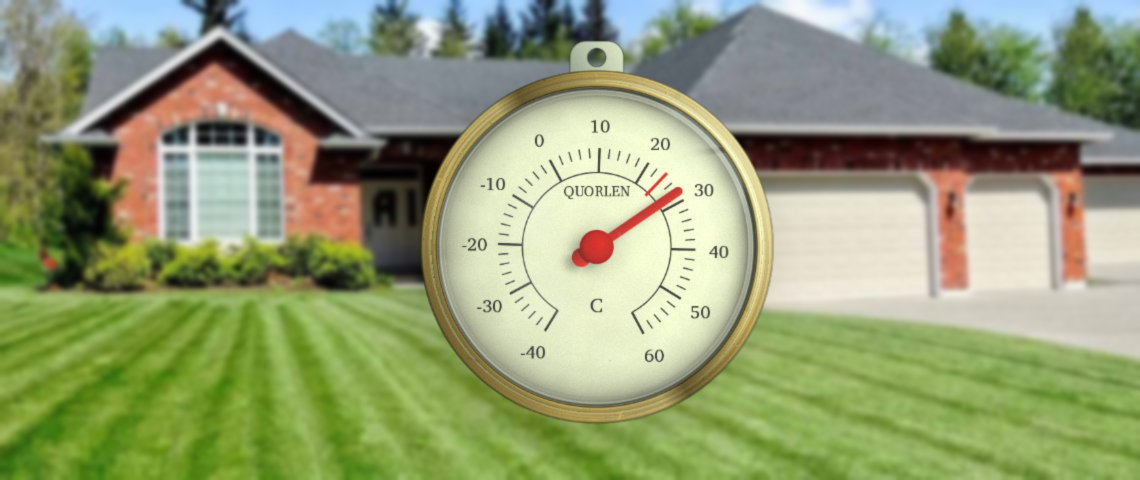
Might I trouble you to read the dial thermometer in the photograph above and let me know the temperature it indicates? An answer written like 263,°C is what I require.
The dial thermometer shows 28,°C
